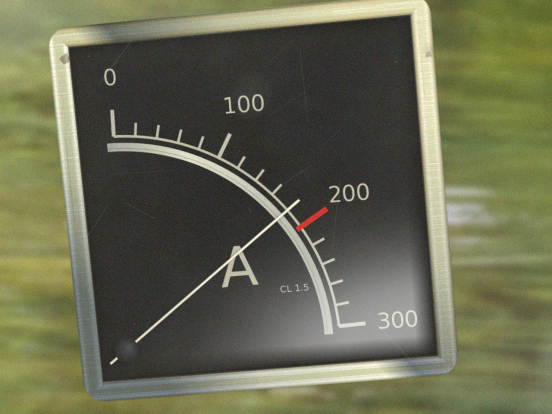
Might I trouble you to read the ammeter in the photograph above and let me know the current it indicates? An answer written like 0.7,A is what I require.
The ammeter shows 180,A
